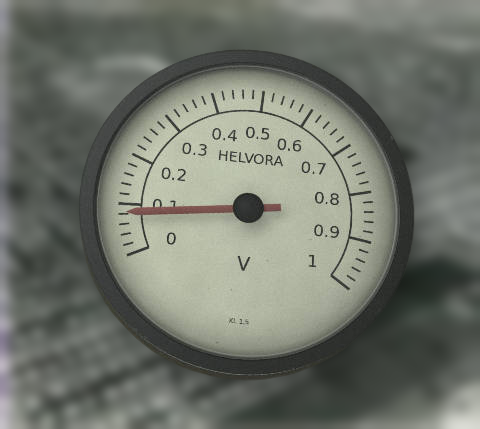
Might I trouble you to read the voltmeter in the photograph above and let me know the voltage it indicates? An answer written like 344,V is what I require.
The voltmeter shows 0.08,V
